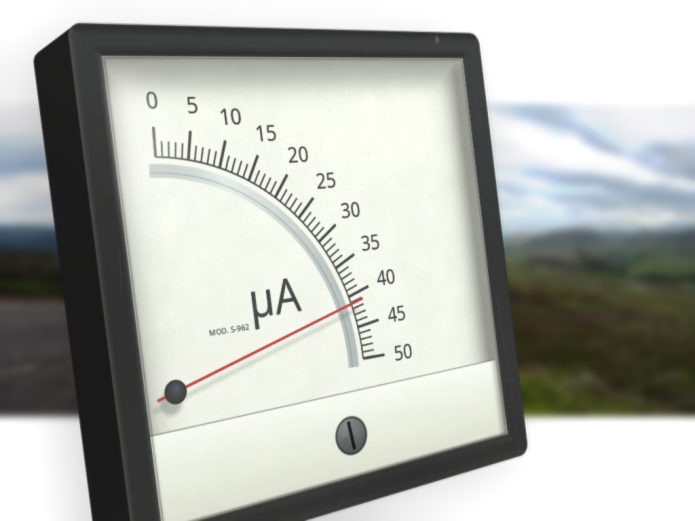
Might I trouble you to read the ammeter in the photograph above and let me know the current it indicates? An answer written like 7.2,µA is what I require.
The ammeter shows 41,µA
